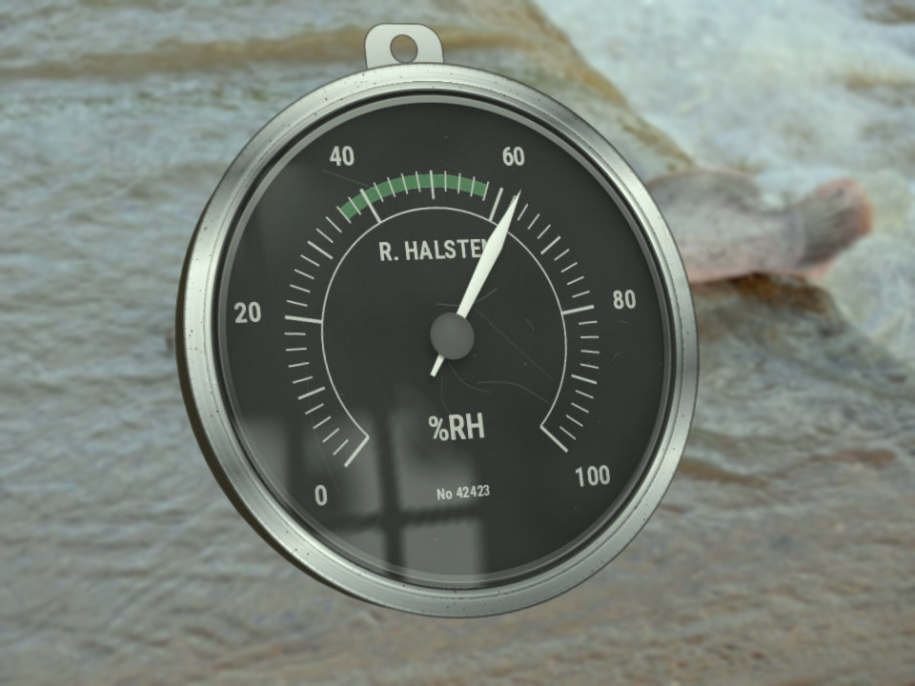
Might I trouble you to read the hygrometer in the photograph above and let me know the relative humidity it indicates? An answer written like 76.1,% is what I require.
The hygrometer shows 62,%
